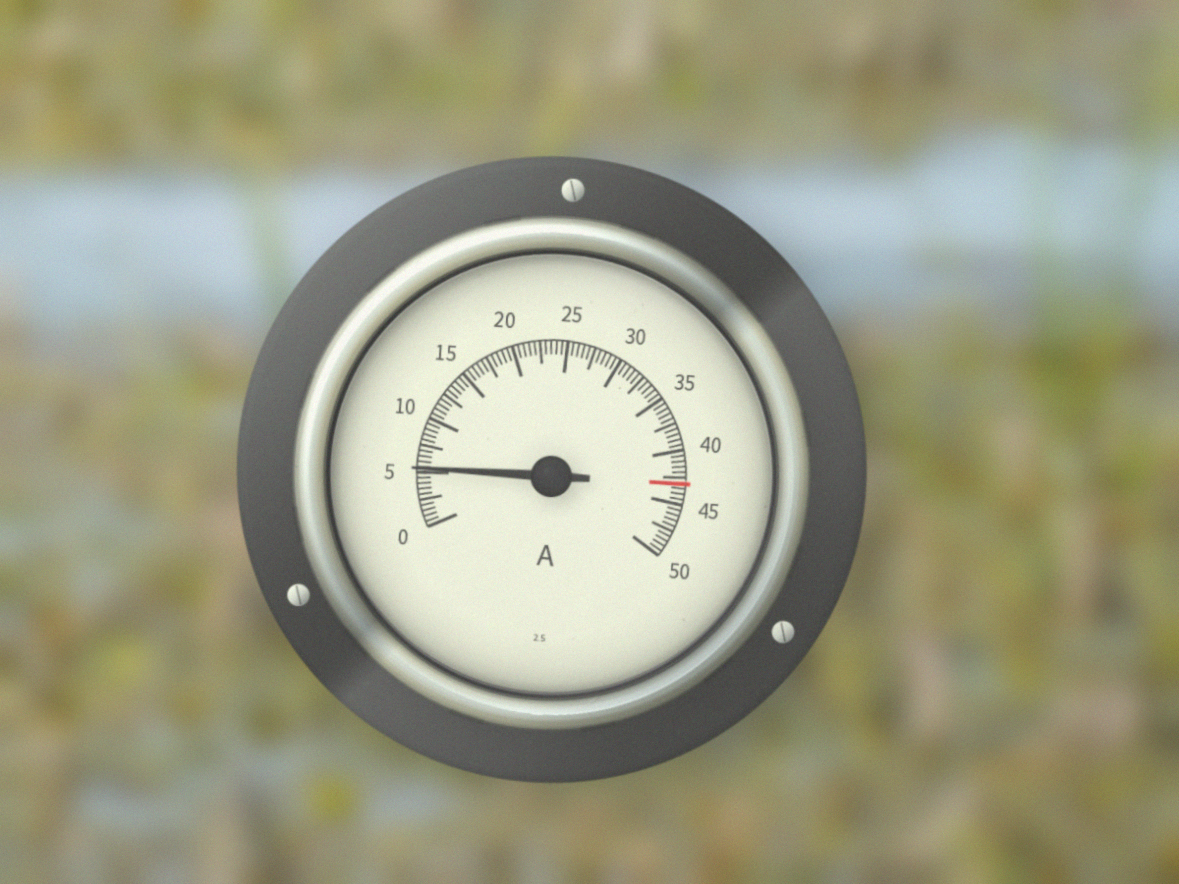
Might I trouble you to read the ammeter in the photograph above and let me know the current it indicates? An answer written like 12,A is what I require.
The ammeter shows 5.5,A
